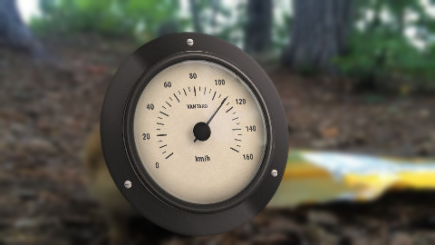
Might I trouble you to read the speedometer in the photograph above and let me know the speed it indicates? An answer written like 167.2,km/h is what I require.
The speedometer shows 110,km/h
